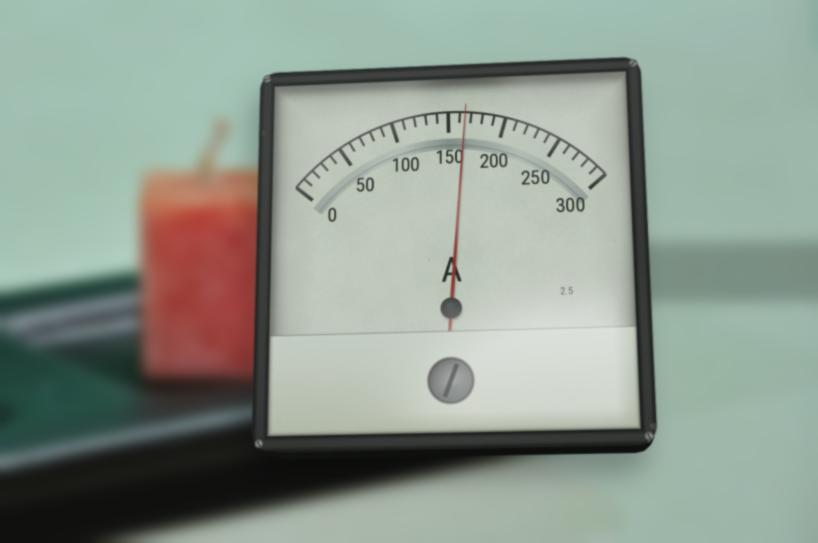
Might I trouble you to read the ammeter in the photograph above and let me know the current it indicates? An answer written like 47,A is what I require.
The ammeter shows 165,A
